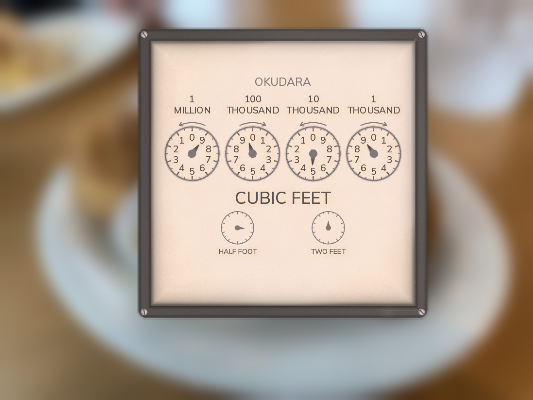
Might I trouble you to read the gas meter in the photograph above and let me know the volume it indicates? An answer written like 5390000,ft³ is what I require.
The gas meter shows 894900,ft³
